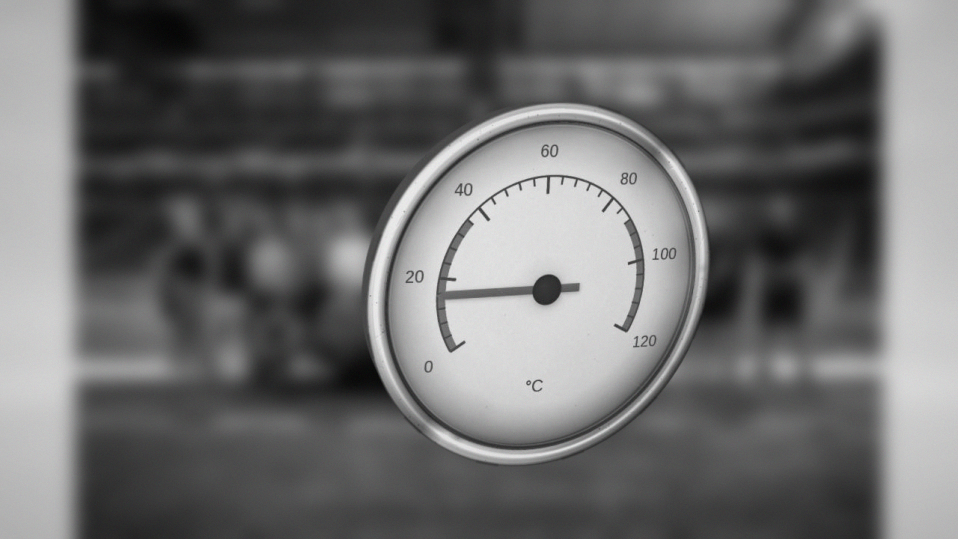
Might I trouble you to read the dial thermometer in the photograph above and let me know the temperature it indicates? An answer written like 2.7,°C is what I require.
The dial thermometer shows 16,°C
